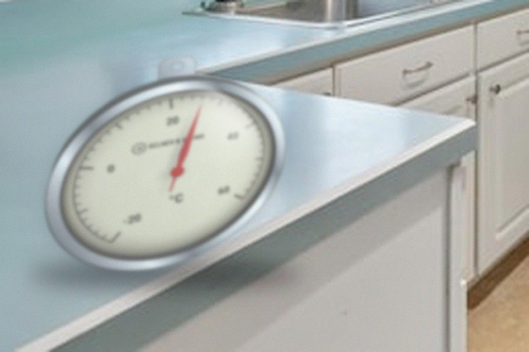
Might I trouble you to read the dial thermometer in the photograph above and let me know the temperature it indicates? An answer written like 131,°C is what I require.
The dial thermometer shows 26,°C
